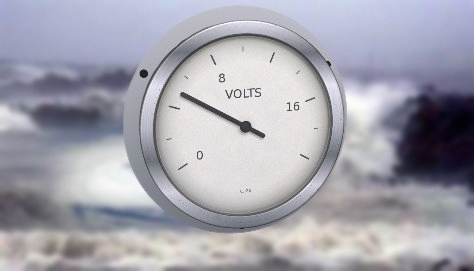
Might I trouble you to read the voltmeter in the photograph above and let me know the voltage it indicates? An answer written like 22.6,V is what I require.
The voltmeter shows 5,V
